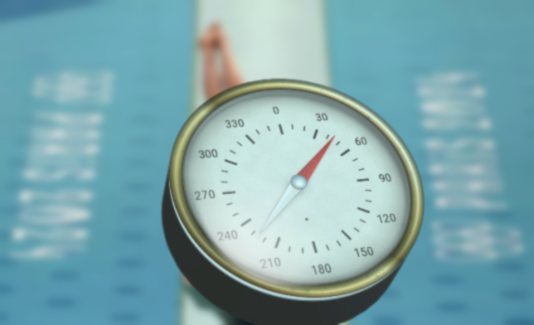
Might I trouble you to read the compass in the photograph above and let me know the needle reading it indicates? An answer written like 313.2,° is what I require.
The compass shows 45,°
